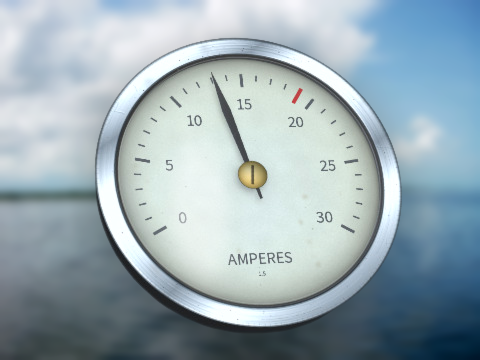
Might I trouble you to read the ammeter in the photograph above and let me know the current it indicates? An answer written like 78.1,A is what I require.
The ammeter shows 13,A
